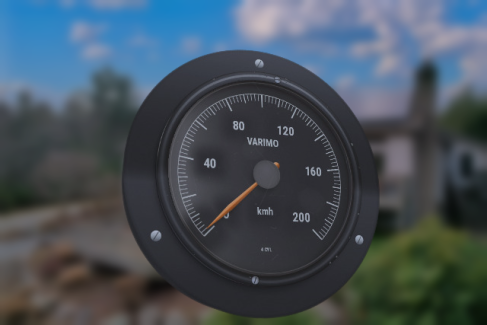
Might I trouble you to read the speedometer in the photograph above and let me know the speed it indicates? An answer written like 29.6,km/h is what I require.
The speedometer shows 2,km/h
